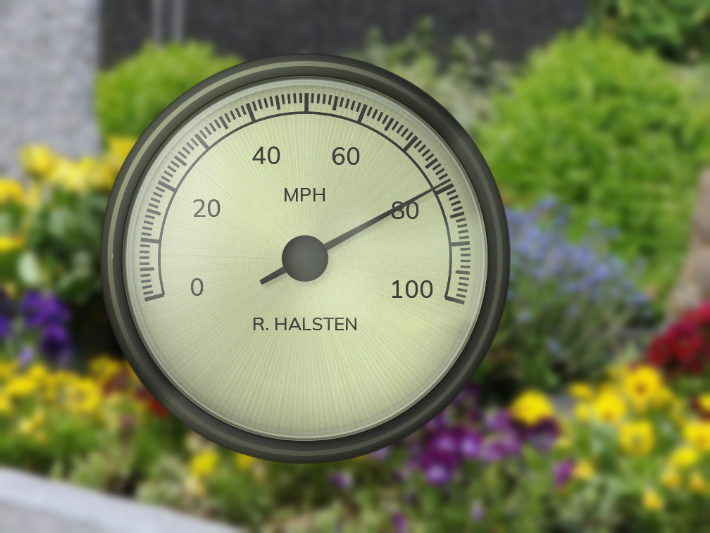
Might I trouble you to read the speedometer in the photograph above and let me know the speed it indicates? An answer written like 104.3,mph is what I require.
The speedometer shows 79,mph
